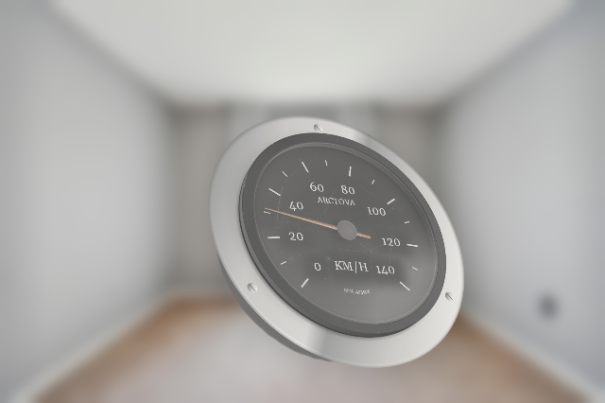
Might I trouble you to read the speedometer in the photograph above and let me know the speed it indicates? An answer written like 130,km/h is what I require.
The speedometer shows 30,km/h
